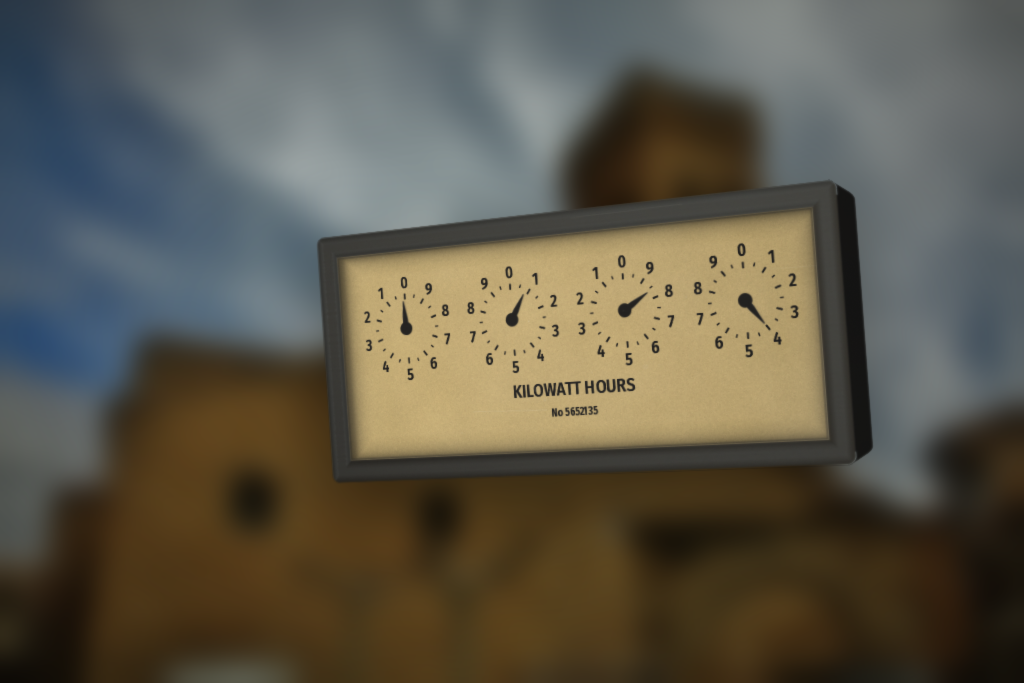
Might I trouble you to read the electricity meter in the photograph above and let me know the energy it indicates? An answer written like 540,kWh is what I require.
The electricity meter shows 84,kWh
